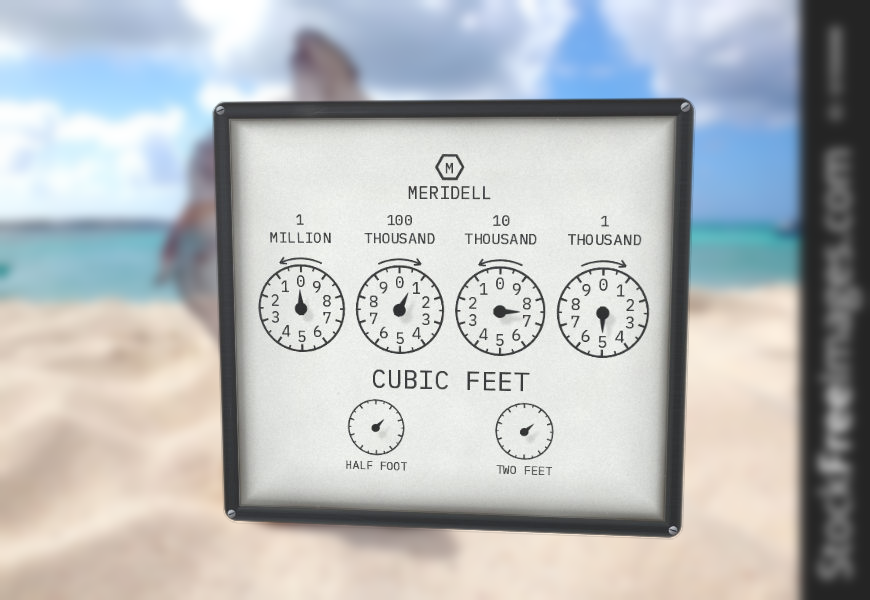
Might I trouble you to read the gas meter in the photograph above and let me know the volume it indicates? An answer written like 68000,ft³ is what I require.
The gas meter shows 7500,ft³
